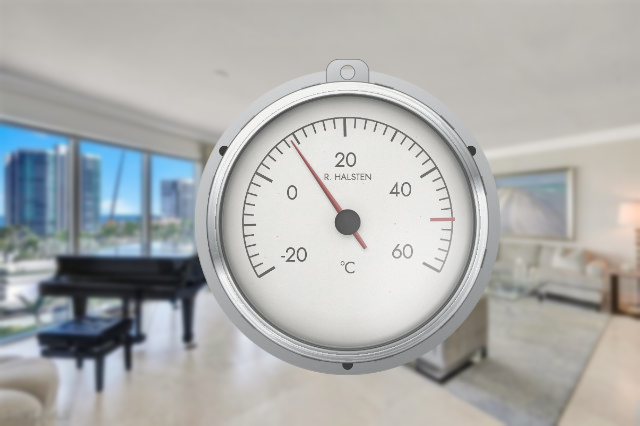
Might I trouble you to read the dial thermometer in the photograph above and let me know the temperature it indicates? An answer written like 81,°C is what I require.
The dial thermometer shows 9,°C
